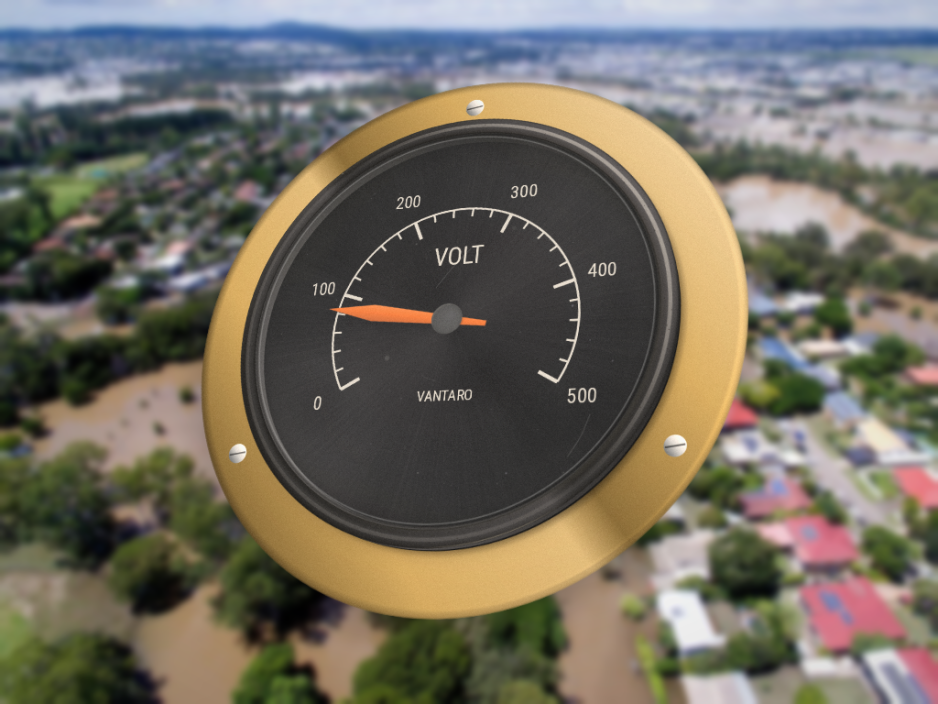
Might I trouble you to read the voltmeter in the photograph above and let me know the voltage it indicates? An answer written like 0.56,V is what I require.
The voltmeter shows 80,V
